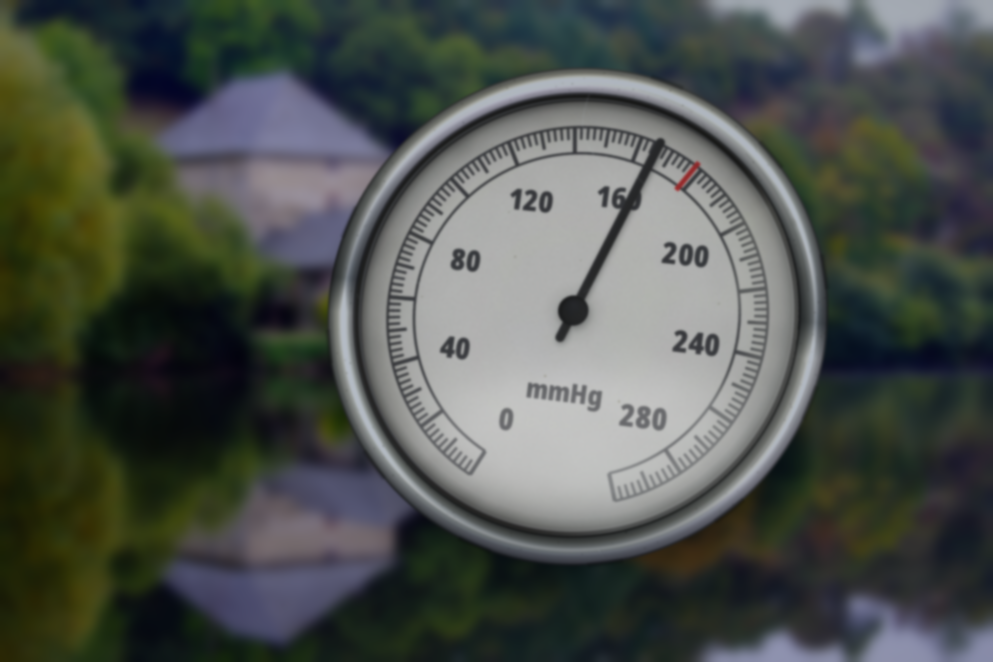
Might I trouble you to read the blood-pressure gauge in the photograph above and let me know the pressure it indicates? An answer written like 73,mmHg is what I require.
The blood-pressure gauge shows 166,mmHg
